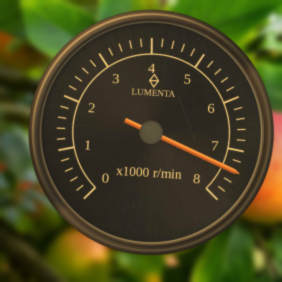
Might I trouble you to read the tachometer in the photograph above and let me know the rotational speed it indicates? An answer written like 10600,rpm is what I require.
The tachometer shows 7400,rpm
